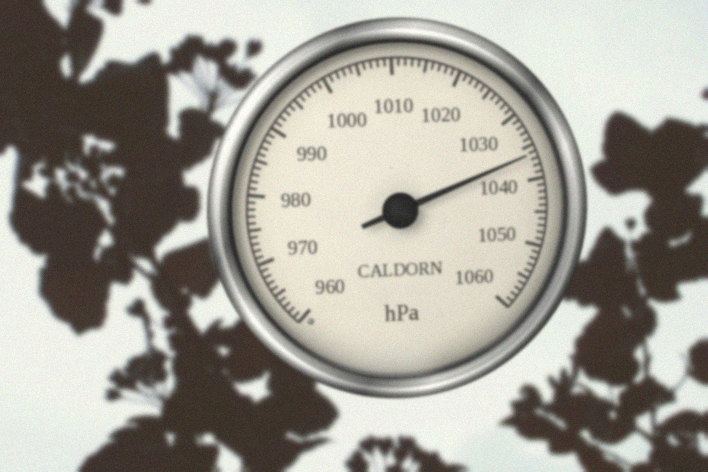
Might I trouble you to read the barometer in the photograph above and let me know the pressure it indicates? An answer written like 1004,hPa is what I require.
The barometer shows 1036,hPa
